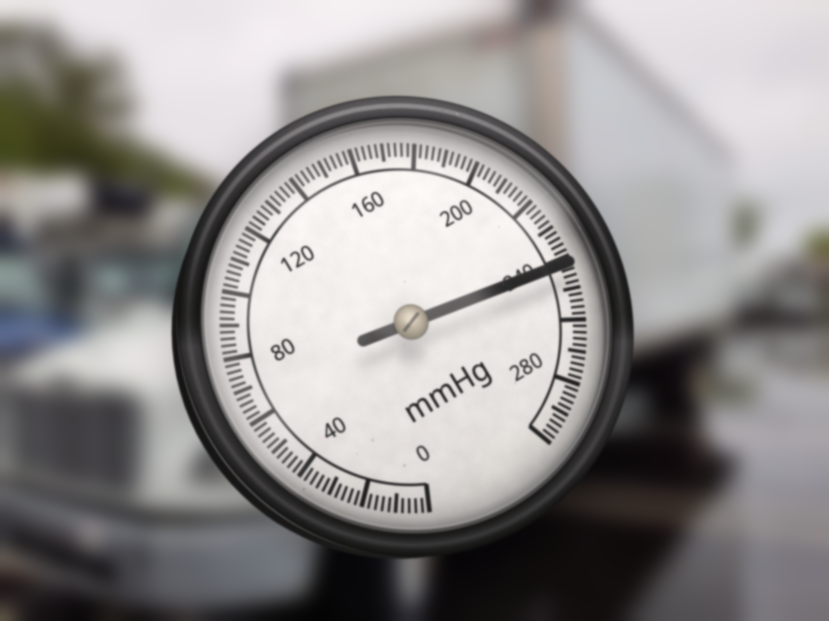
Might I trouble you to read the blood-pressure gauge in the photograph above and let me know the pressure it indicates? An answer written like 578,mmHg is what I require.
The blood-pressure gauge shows 242,mmHg
